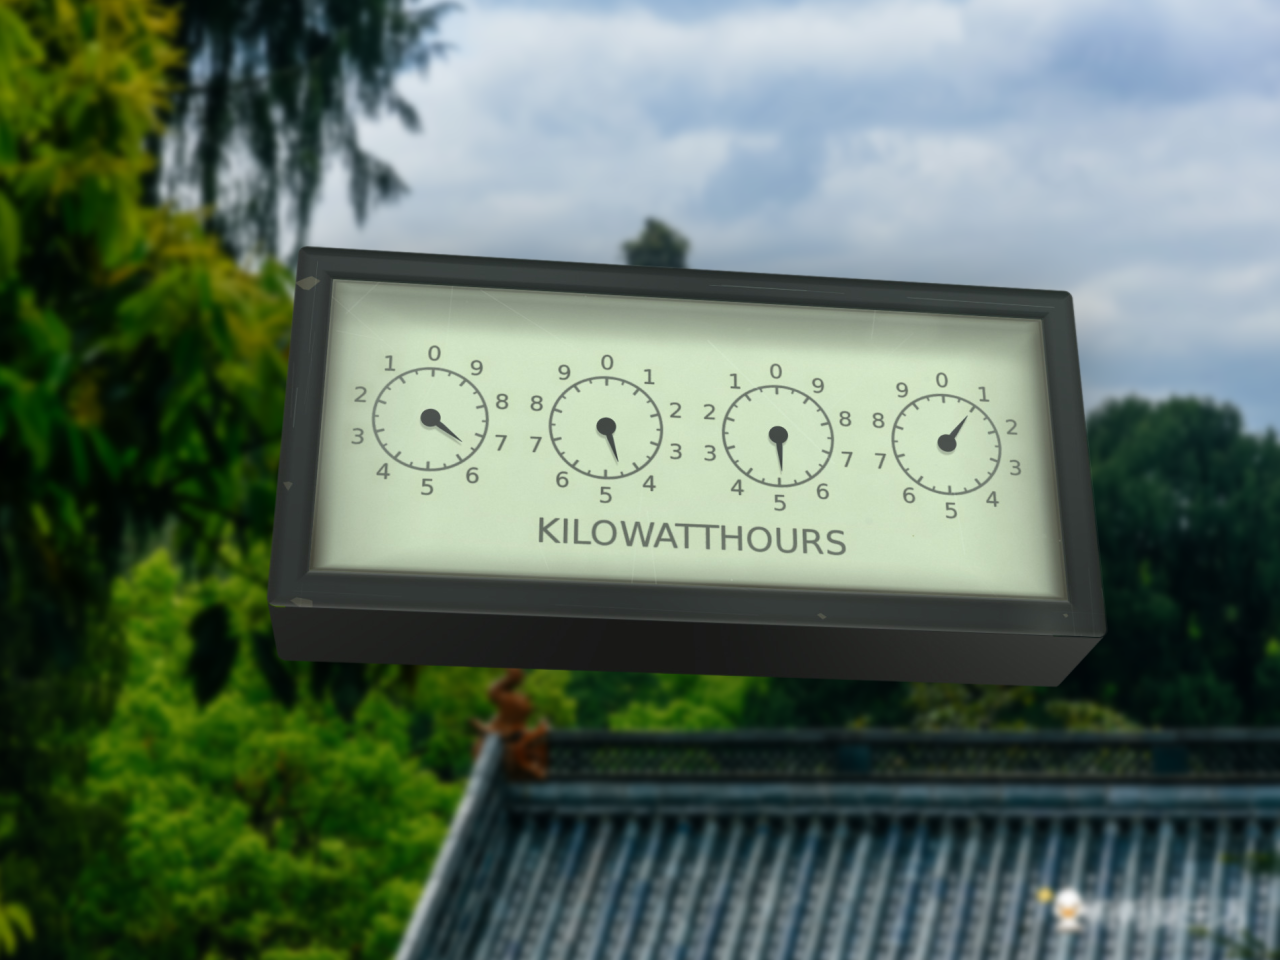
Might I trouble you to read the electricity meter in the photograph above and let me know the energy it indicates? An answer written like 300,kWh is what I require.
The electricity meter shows 6451,kWh
